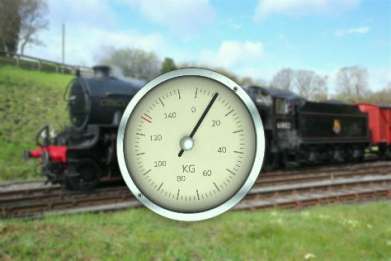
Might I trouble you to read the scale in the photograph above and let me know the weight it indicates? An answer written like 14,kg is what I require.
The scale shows 10,kg
